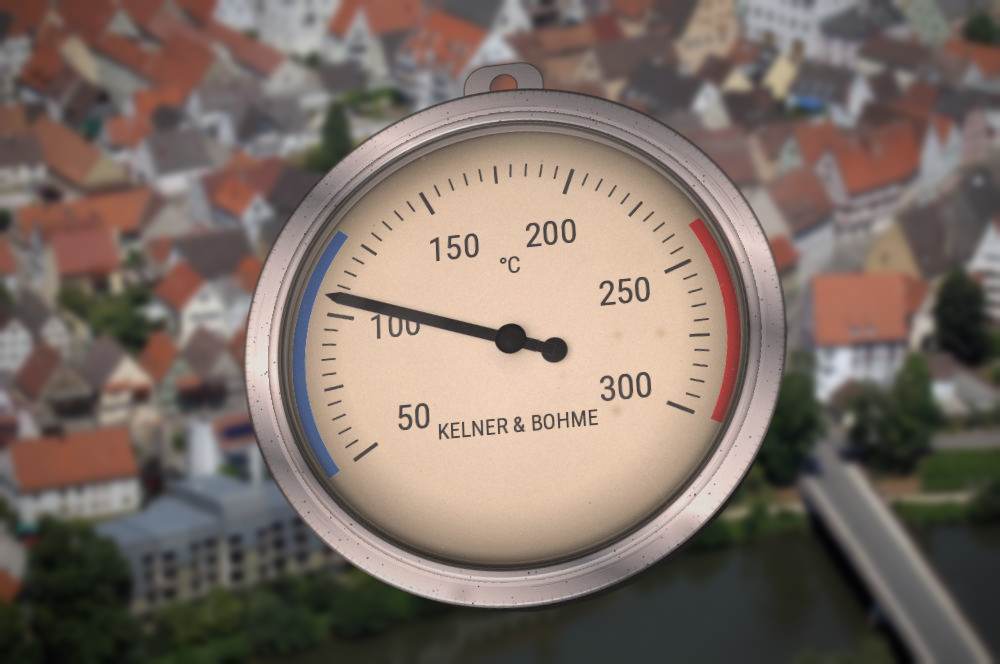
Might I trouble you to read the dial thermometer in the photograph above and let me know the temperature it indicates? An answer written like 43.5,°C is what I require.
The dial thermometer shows 105,°C
